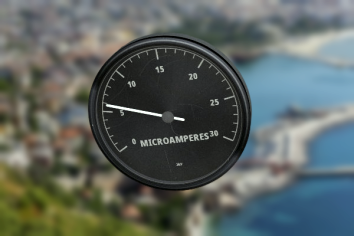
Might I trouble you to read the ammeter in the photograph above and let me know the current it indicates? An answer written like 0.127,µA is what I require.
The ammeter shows 6,µA
